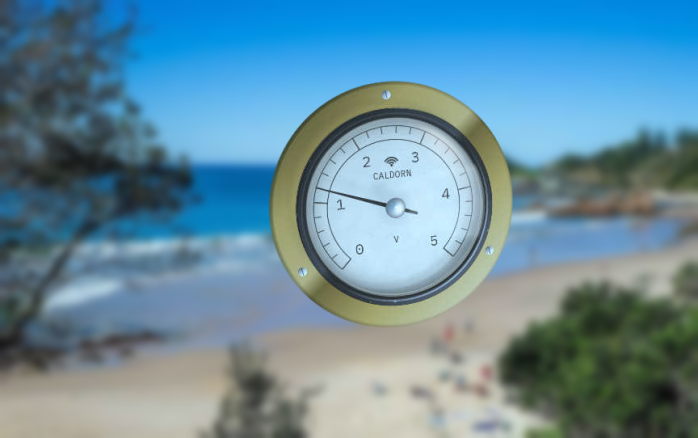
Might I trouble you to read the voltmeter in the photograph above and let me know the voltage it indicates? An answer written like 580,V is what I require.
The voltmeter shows 1.2,V
